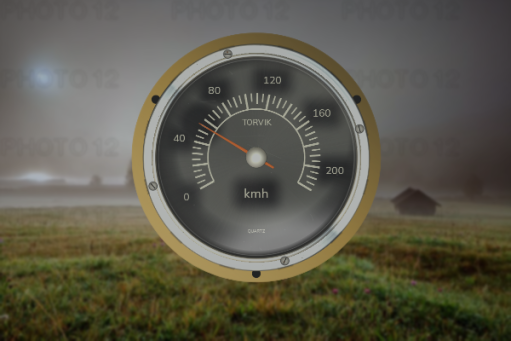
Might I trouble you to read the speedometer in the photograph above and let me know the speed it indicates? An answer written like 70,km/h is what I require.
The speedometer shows 55,km/h
